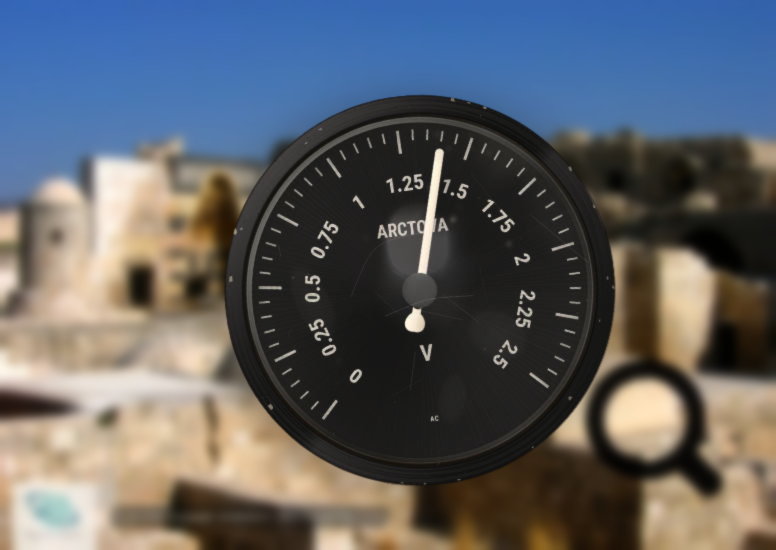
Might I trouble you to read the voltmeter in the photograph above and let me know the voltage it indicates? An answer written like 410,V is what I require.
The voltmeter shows 1.4,V
